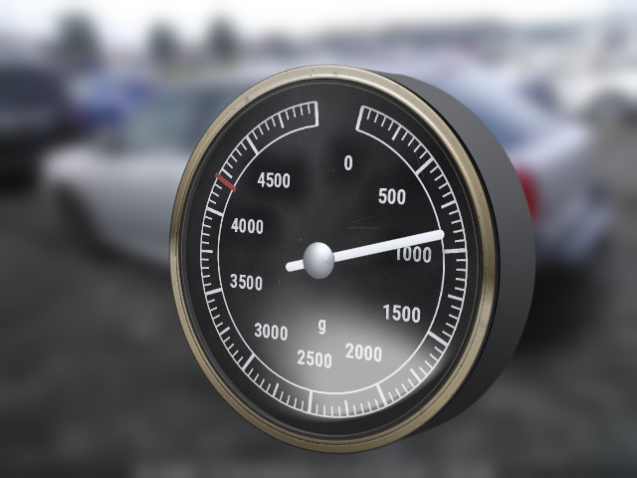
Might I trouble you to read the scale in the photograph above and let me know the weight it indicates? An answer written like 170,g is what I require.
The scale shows 900,g
